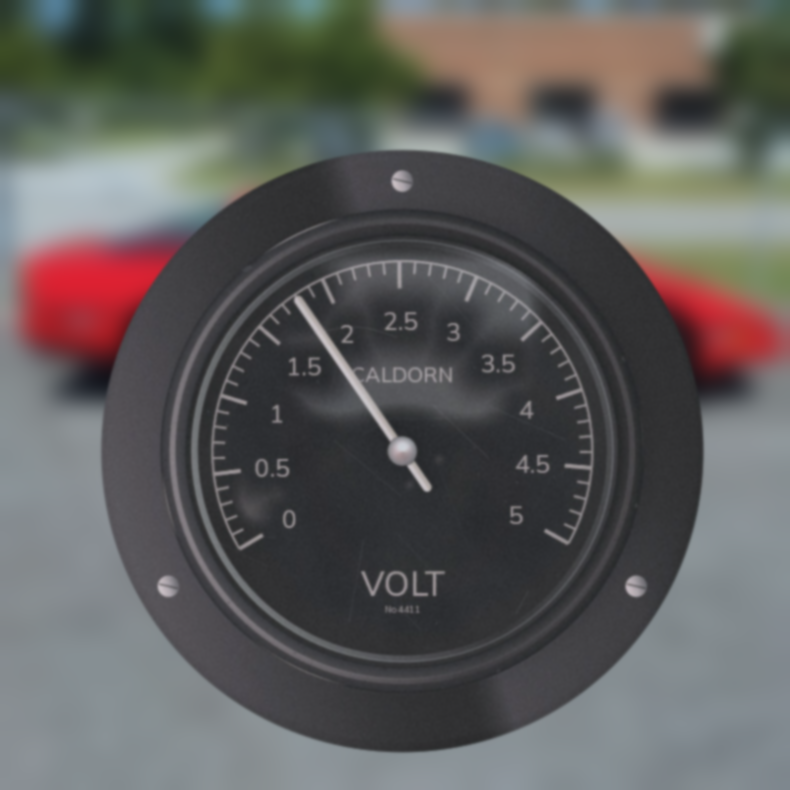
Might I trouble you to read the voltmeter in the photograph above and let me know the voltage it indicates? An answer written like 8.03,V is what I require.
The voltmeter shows 1.8,V
